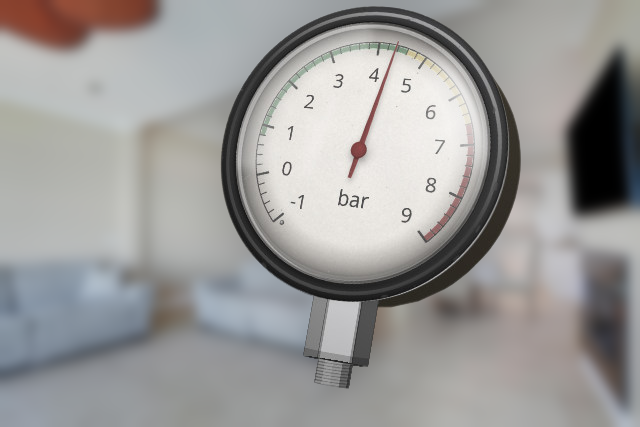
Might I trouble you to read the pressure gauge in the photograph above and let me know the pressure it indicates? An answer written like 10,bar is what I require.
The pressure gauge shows 4.4,bar
